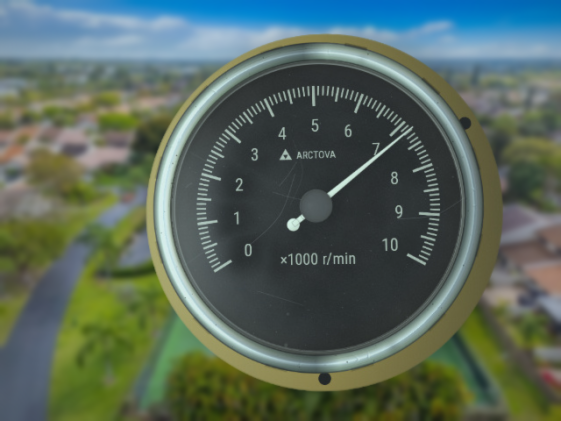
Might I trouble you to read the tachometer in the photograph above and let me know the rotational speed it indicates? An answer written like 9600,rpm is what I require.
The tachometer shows 7200,rpm
